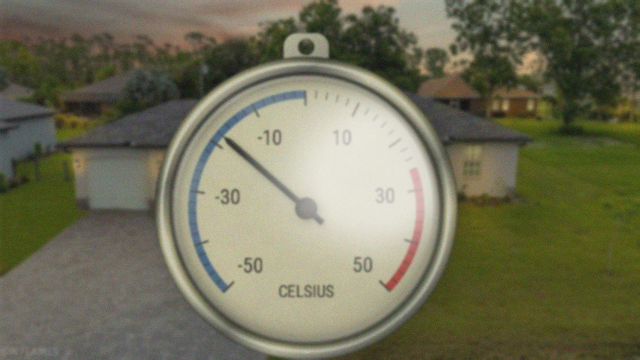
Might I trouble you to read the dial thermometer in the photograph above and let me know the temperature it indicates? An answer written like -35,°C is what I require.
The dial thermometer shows -18,°C
